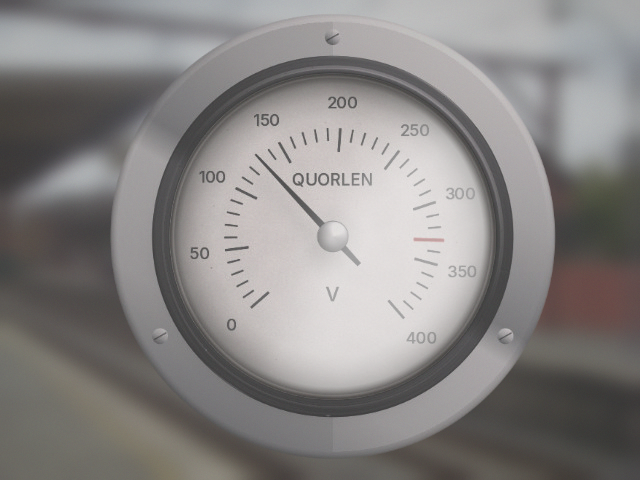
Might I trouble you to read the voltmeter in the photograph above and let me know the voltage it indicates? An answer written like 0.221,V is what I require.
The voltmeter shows 130,V
